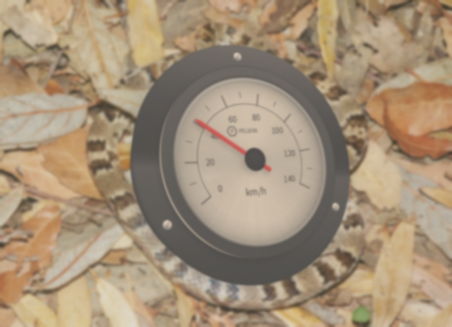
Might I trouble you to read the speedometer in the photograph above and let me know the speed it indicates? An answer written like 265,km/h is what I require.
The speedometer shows 40,km/h
